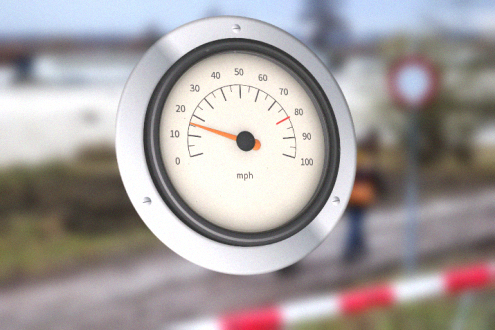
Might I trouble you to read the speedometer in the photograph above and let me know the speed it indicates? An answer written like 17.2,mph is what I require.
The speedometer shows 15,mph
